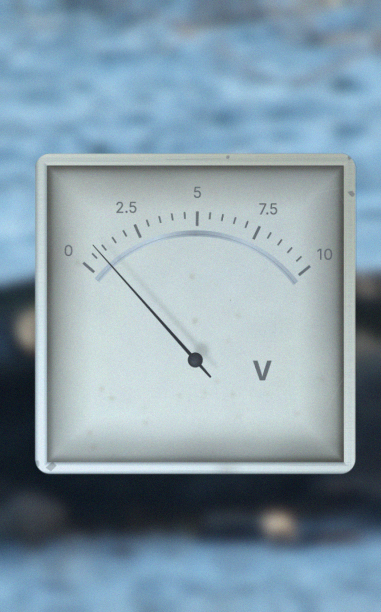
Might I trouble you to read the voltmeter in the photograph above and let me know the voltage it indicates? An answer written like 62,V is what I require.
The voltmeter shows 0.75,V
